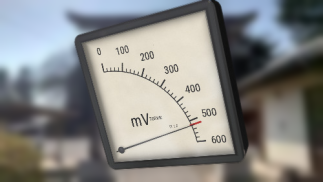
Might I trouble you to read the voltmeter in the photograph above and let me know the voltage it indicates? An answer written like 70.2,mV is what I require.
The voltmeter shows 520,mV
